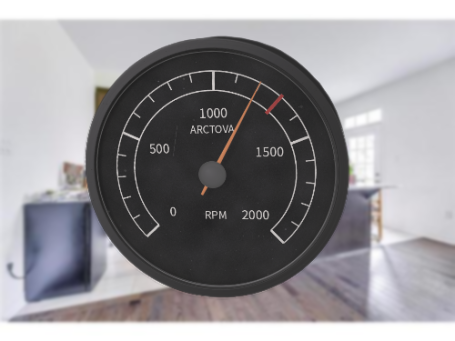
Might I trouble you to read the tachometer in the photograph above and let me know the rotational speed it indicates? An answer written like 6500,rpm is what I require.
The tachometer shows 1200,rpm
